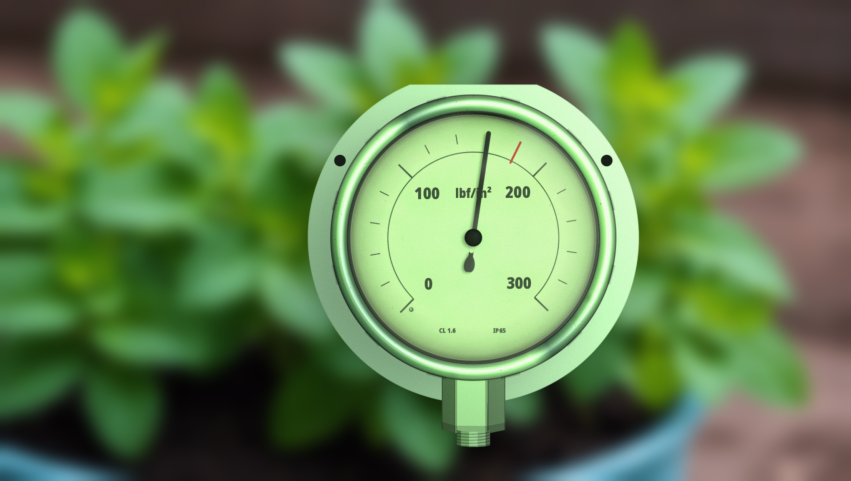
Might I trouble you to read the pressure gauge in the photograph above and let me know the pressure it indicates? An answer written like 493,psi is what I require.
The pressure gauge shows 160,psi
